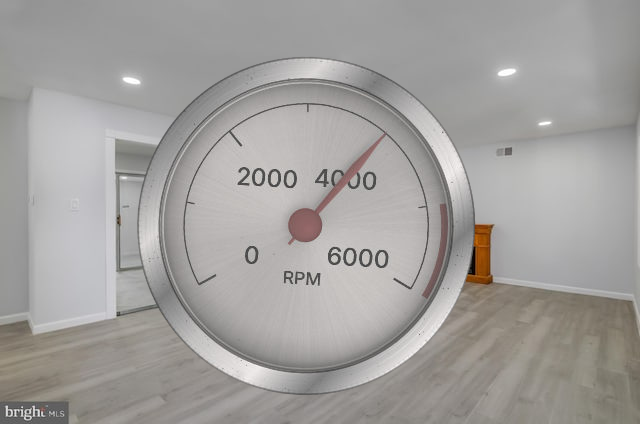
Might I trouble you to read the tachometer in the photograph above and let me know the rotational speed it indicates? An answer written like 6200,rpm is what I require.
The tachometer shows 4000,rpm
